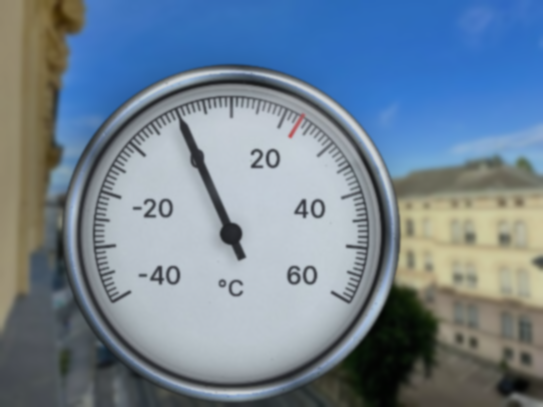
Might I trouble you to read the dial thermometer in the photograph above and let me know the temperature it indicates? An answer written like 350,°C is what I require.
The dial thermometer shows 0,°C
